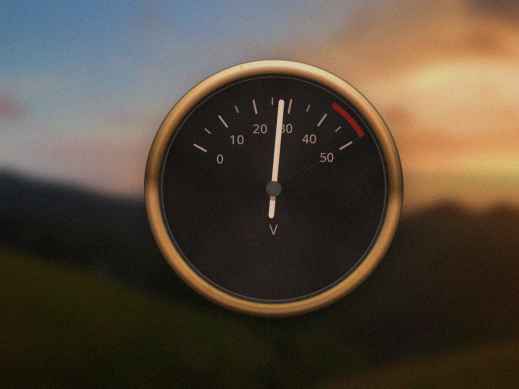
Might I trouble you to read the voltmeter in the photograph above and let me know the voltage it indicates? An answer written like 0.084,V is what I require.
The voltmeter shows 27.5,V
